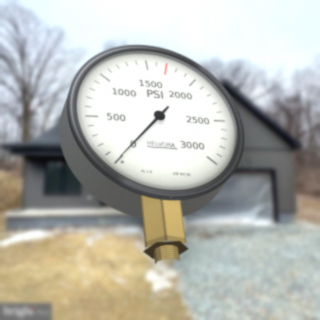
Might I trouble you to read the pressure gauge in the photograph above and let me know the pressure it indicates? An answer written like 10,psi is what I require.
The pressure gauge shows 0,psi
